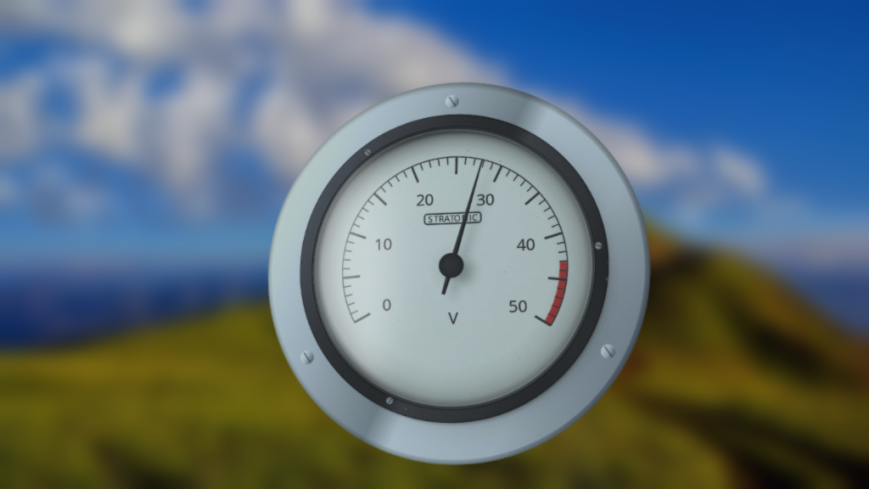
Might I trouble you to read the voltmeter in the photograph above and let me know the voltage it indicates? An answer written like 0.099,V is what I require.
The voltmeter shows 28,V
